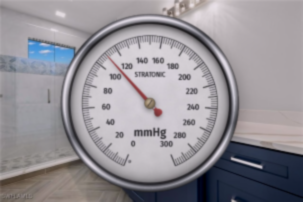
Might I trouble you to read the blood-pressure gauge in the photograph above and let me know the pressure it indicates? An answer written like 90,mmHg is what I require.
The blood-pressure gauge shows 110,mmHg
